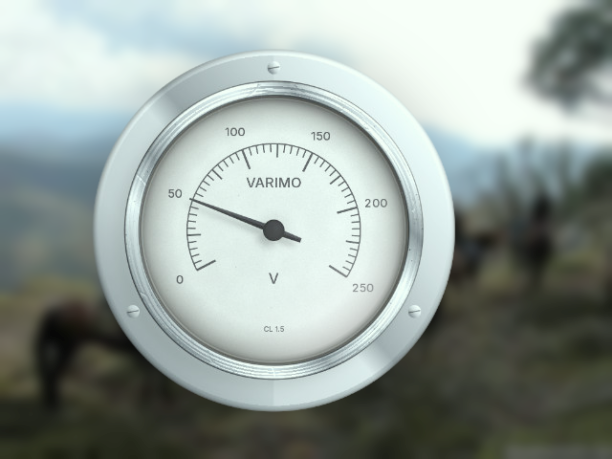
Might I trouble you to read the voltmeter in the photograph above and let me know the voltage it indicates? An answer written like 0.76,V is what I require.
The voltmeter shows 50,V
